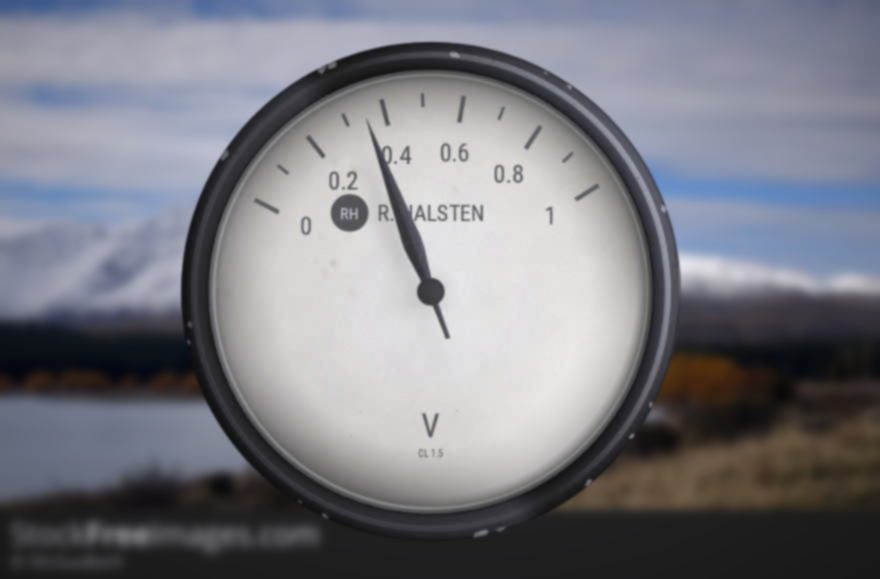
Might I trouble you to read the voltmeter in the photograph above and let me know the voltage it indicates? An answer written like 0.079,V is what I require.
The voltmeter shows 0.35,V
